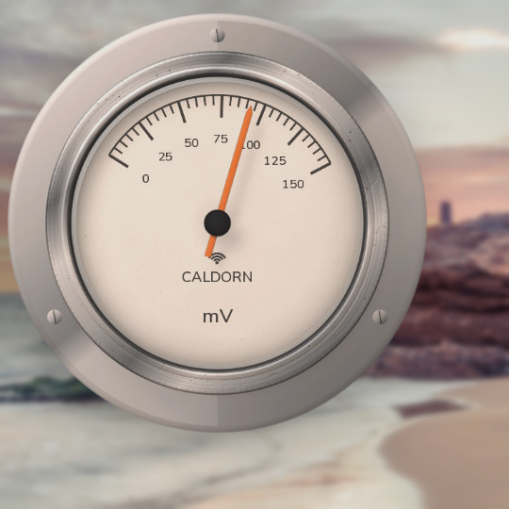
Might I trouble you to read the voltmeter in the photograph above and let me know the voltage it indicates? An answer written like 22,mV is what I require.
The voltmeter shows 92.5,mV
